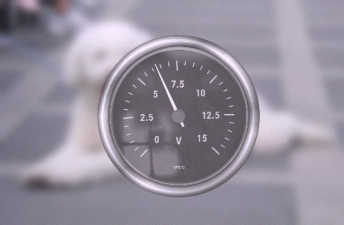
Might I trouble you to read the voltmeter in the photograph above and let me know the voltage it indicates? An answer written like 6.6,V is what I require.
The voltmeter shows 6.25,V
